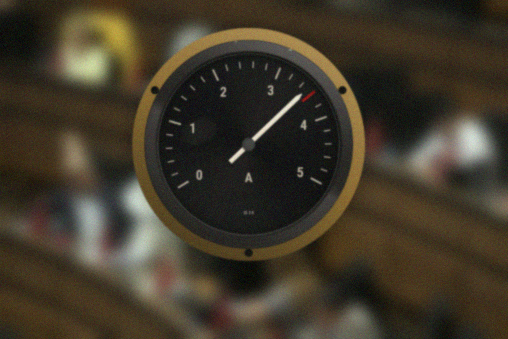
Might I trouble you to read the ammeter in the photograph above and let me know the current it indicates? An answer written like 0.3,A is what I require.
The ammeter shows 3.5,A
